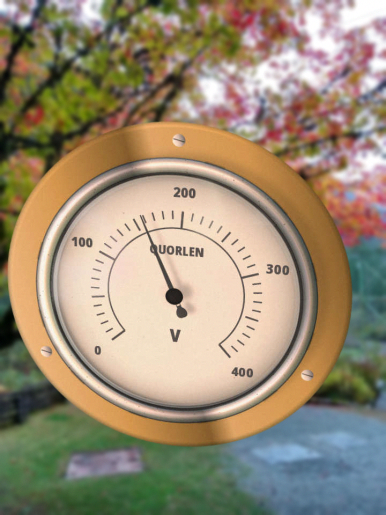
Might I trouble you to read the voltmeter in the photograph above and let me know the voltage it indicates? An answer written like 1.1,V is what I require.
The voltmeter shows 160,V
